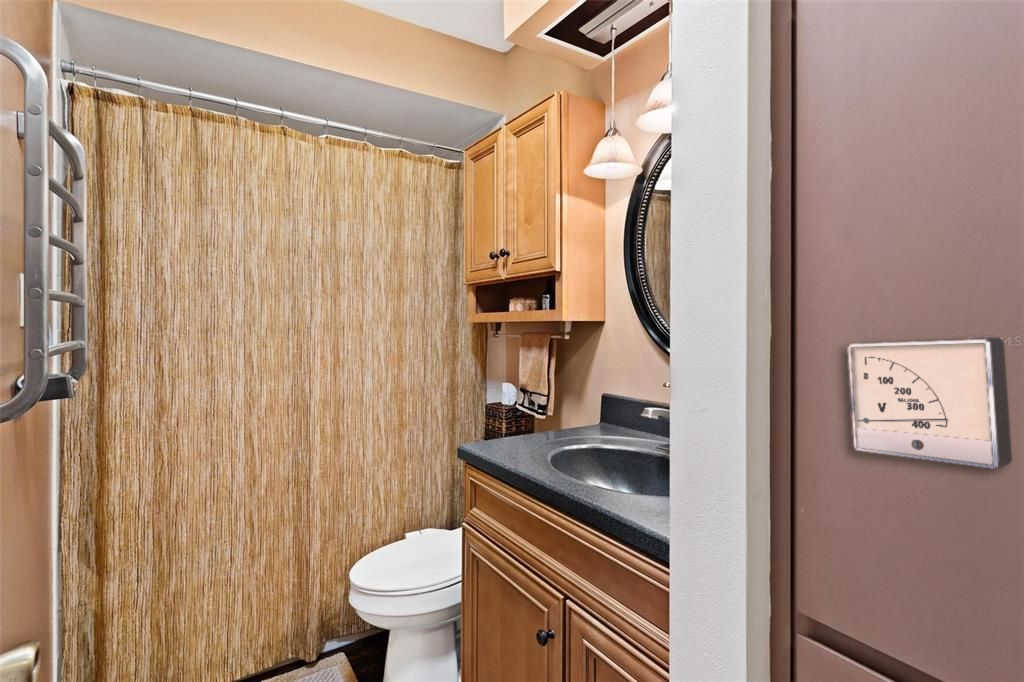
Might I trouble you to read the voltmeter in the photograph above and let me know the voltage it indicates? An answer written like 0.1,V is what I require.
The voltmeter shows 375,V
